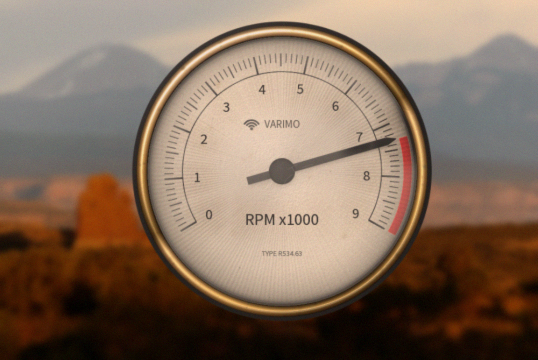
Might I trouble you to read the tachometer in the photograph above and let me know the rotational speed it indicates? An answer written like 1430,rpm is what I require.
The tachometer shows 7300,rpm
